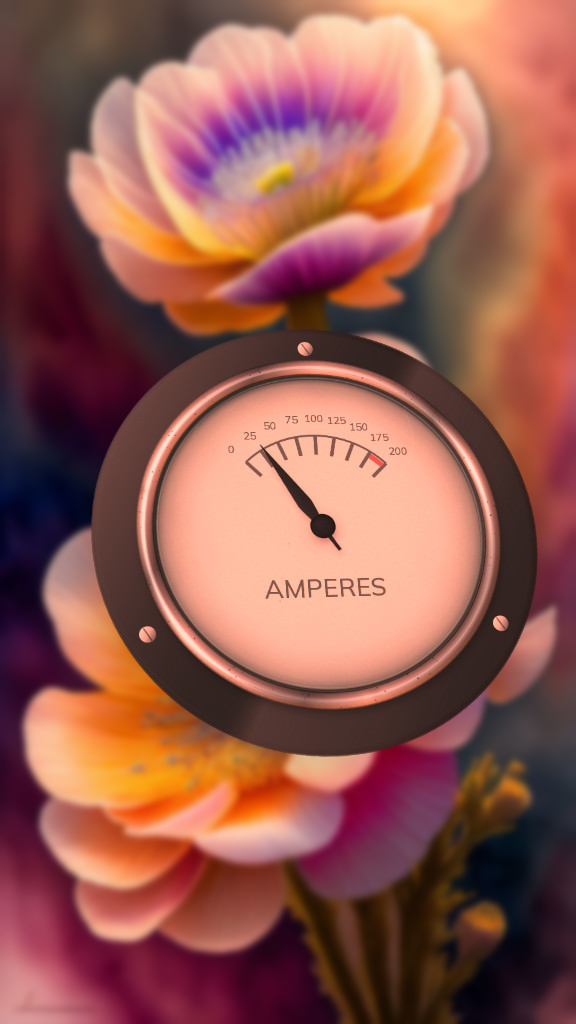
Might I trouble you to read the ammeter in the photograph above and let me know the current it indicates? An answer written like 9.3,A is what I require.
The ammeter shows 25,A
